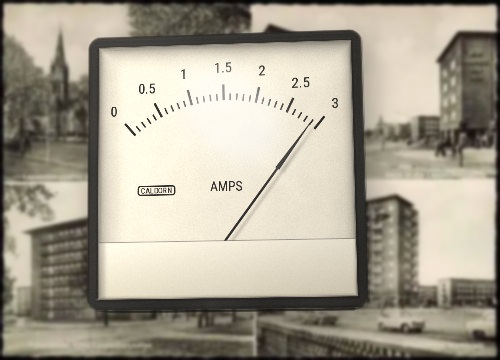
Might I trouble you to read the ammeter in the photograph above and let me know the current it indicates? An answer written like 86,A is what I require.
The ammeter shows 2.9,A
